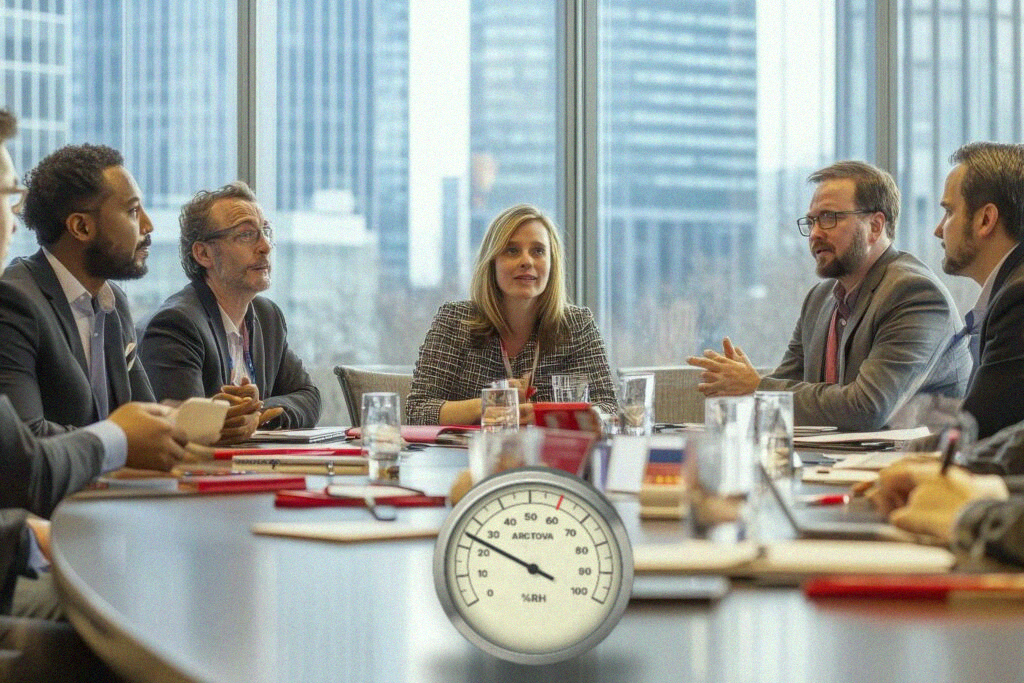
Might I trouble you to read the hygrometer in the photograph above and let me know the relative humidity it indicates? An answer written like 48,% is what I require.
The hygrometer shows 25,%
